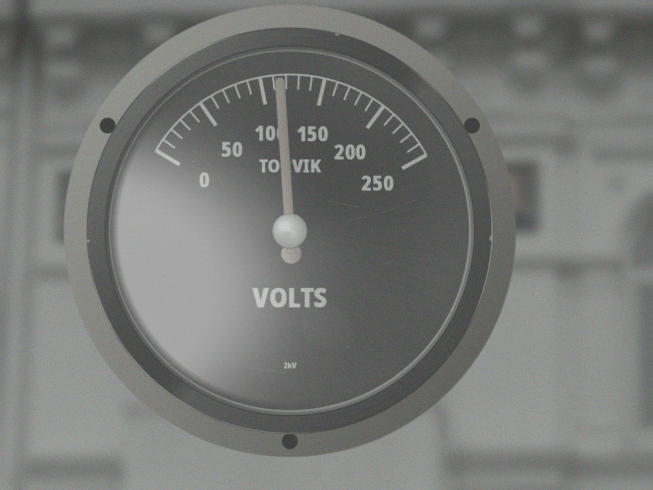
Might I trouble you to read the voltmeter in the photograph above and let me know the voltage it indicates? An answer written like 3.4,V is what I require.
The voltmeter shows 115,V
